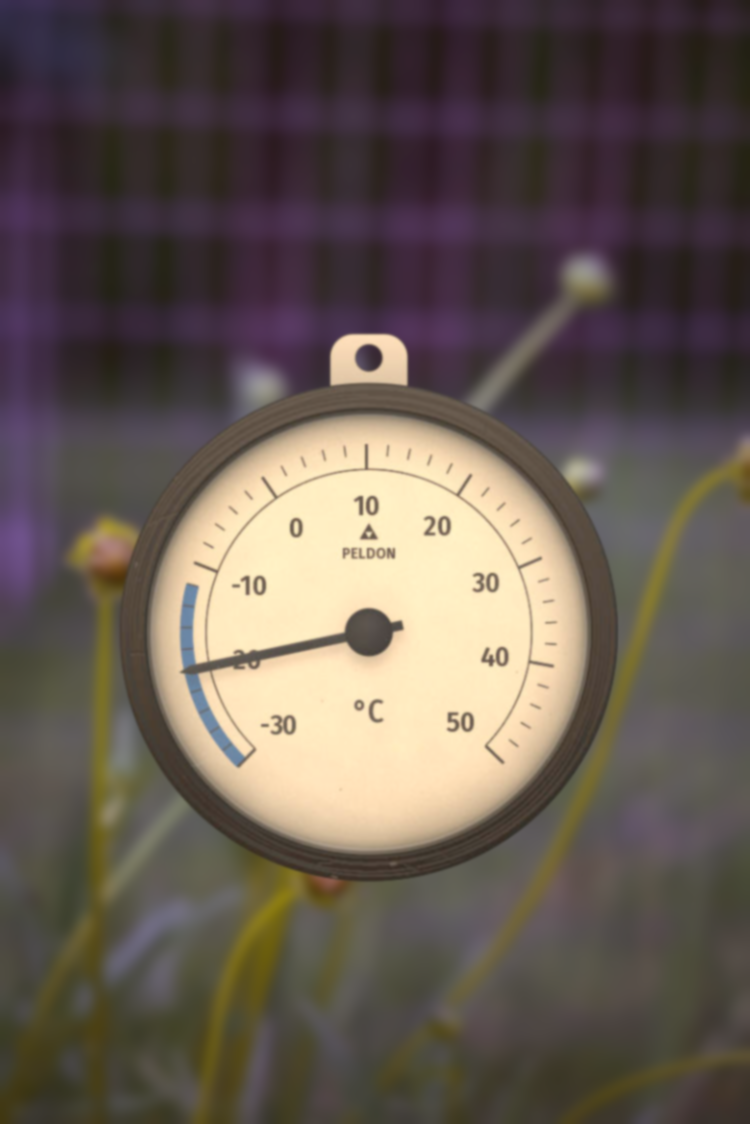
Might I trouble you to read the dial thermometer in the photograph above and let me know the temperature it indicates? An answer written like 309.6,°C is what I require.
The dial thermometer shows -20,°C
